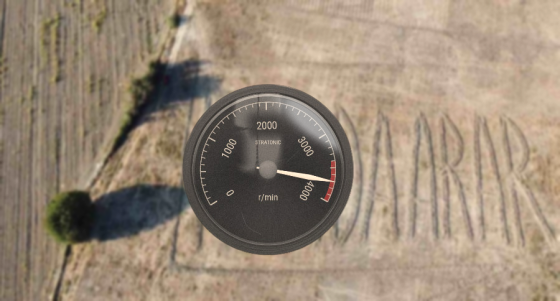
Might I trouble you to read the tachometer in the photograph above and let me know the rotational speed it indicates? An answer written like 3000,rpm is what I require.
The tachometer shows 3700,rpm
